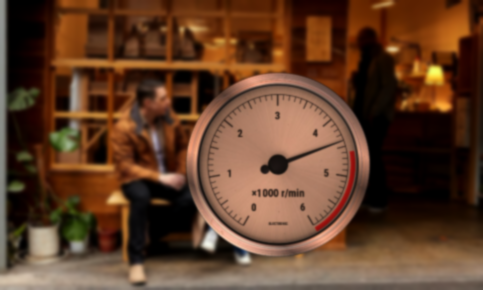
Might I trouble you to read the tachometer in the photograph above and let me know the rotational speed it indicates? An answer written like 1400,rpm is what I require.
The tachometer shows 4400,rpm
